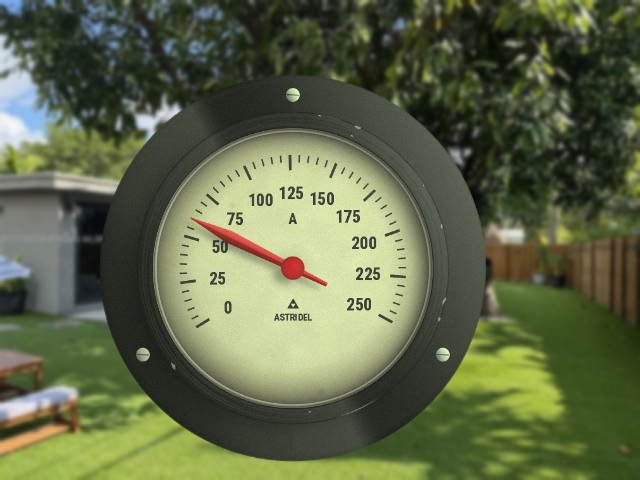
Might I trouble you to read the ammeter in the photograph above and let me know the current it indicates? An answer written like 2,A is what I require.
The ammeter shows 60,A
